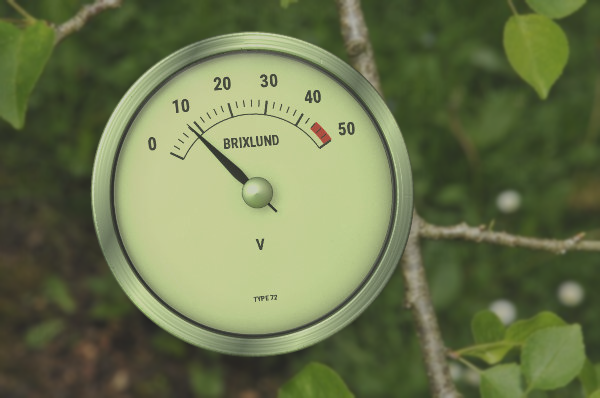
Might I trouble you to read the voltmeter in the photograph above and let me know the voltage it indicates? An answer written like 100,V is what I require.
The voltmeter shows 8,V
